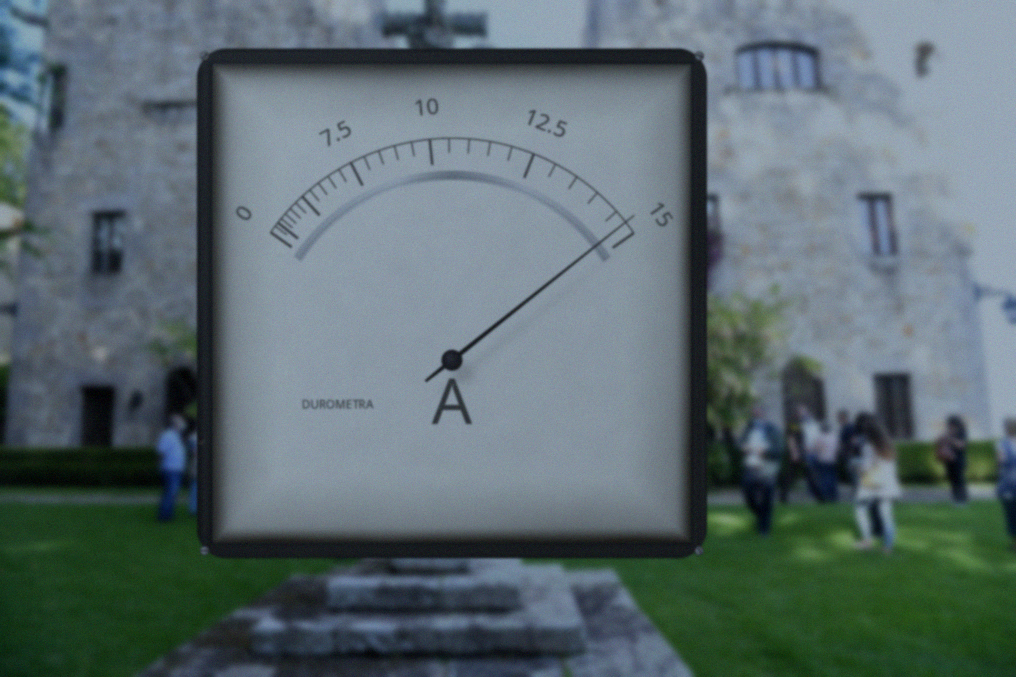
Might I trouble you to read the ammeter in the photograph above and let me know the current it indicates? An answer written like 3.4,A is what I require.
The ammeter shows 14.75,A
